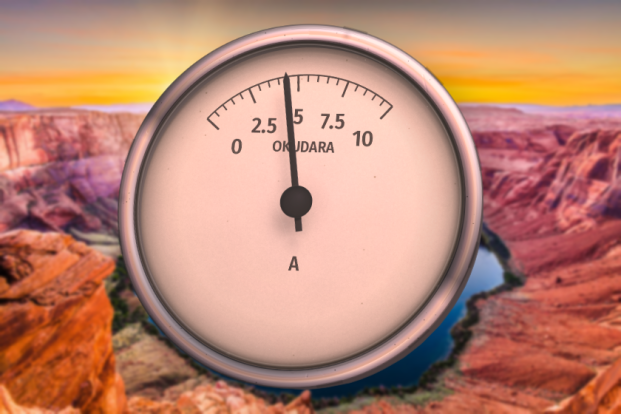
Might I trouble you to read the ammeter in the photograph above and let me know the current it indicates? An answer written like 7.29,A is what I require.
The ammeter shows 4.5,A
